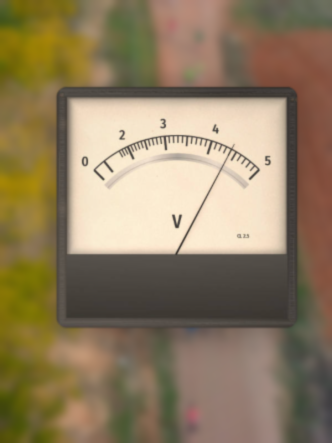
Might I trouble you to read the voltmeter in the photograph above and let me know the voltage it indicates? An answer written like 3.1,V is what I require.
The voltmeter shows 4.4,V
